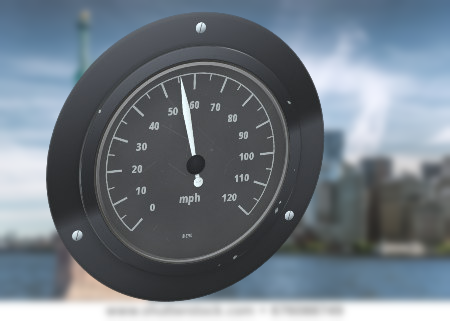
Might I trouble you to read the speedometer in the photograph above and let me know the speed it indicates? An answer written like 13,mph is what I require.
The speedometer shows 55,mph
